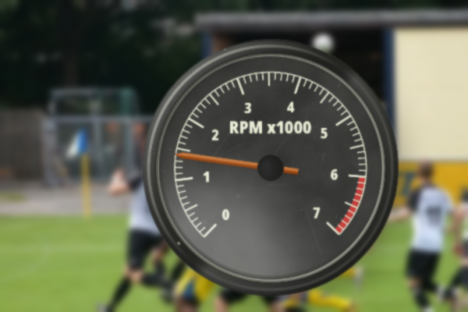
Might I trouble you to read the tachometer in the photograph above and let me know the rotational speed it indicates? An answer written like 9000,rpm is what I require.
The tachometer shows 1400,rpm
